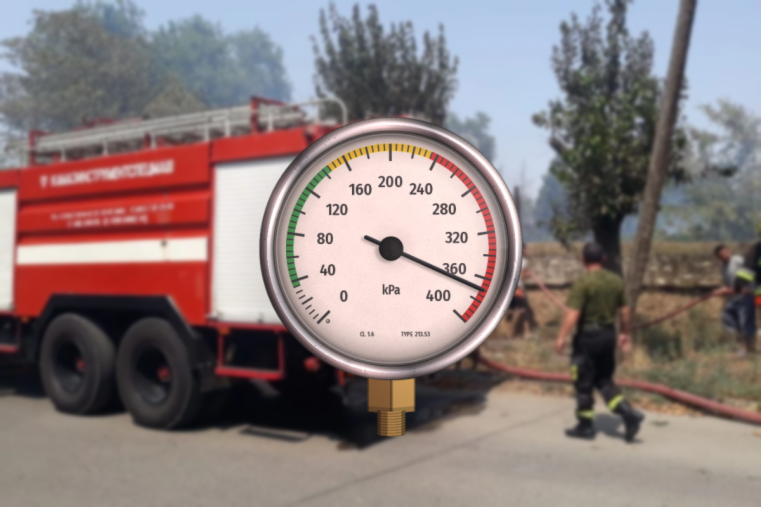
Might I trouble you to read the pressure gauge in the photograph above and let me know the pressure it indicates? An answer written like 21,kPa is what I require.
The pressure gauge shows 370,kPa
